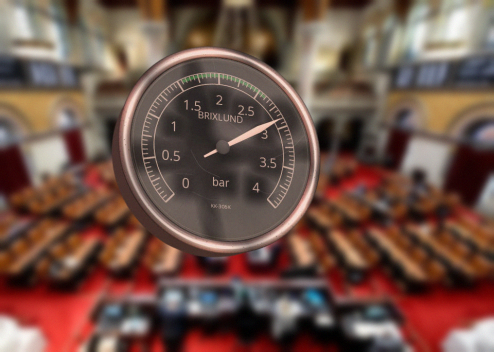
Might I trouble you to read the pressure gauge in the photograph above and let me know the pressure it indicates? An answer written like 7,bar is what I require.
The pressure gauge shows 2.9,bar
